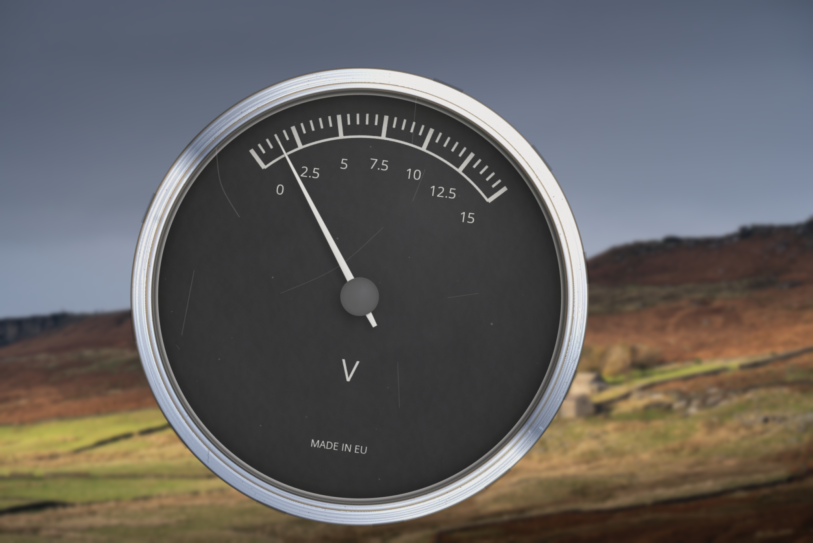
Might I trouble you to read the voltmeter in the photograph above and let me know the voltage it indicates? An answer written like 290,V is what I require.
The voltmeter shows 1.5,V
